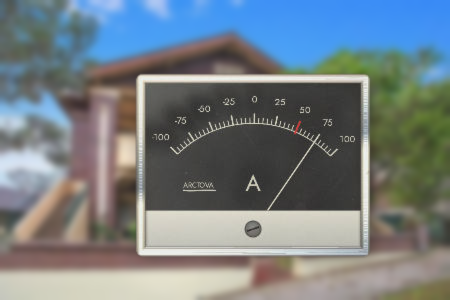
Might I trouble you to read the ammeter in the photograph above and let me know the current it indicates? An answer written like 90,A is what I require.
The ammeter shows 75,A
